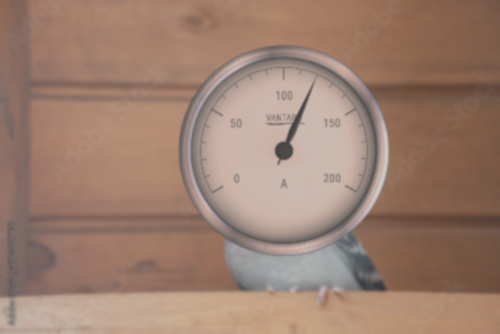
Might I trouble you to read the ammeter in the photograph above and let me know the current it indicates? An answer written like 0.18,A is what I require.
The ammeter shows 120,A
